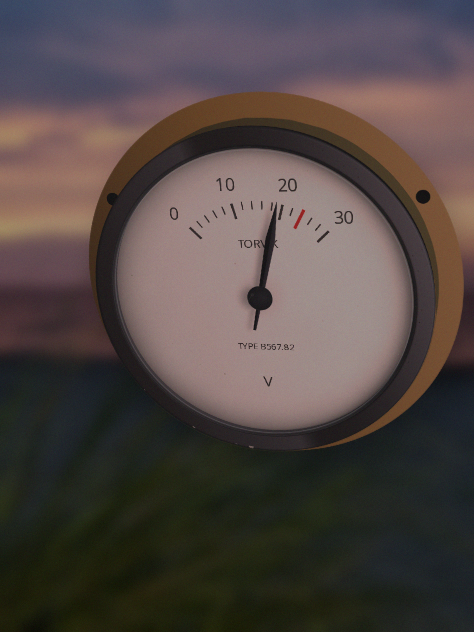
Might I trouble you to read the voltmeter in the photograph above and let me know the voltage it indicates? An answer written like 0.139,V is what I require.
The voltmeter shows 19,V
